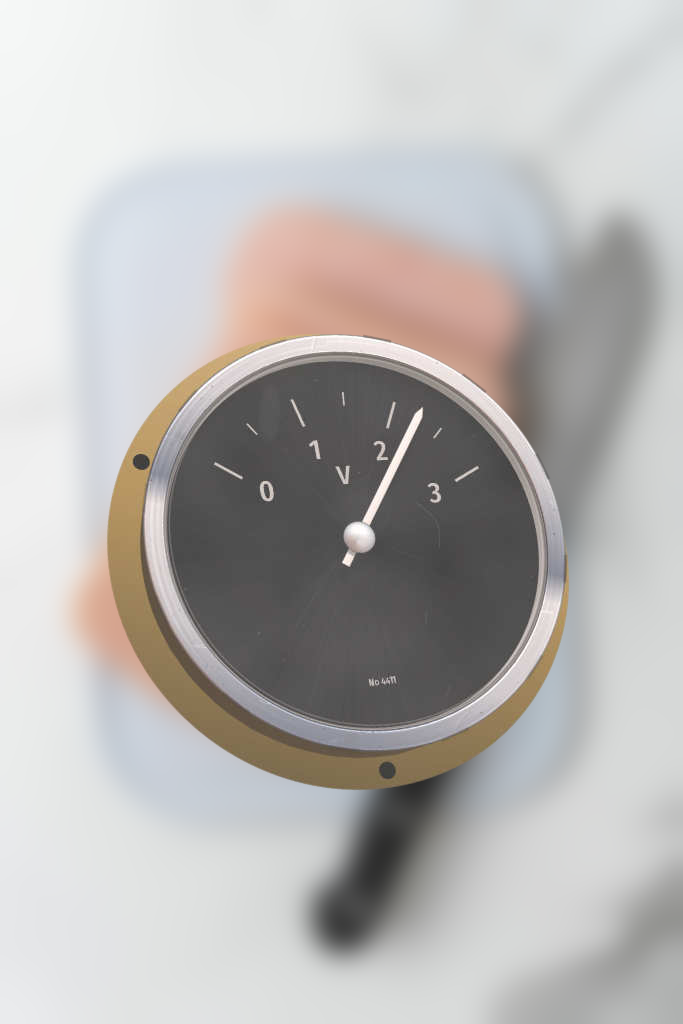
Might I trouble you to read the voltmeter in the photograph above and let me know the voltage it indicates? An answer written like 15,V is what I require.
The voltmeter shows 2.25,V
